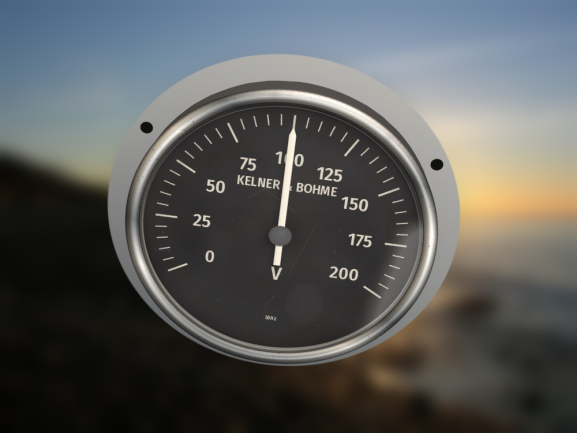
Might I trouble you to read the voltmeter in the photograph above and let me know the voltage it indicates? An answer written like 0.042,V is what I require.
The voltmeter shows 100,V
